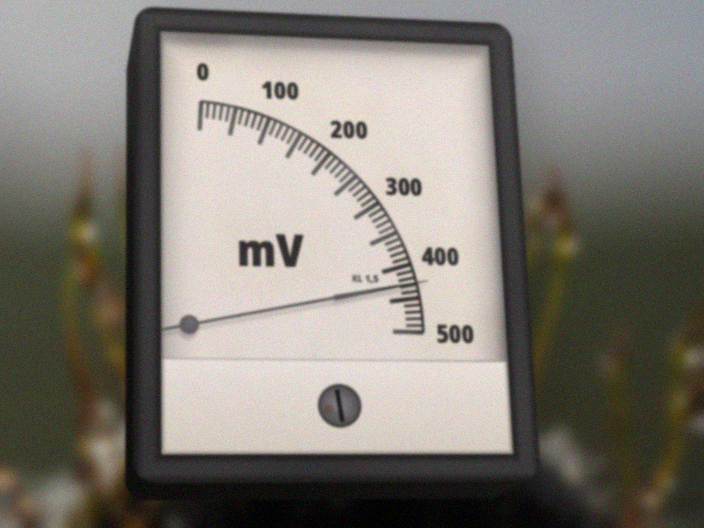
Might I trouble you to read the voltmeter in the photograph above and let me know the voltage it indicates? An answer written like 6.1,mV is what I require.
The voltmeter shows 430,mV
